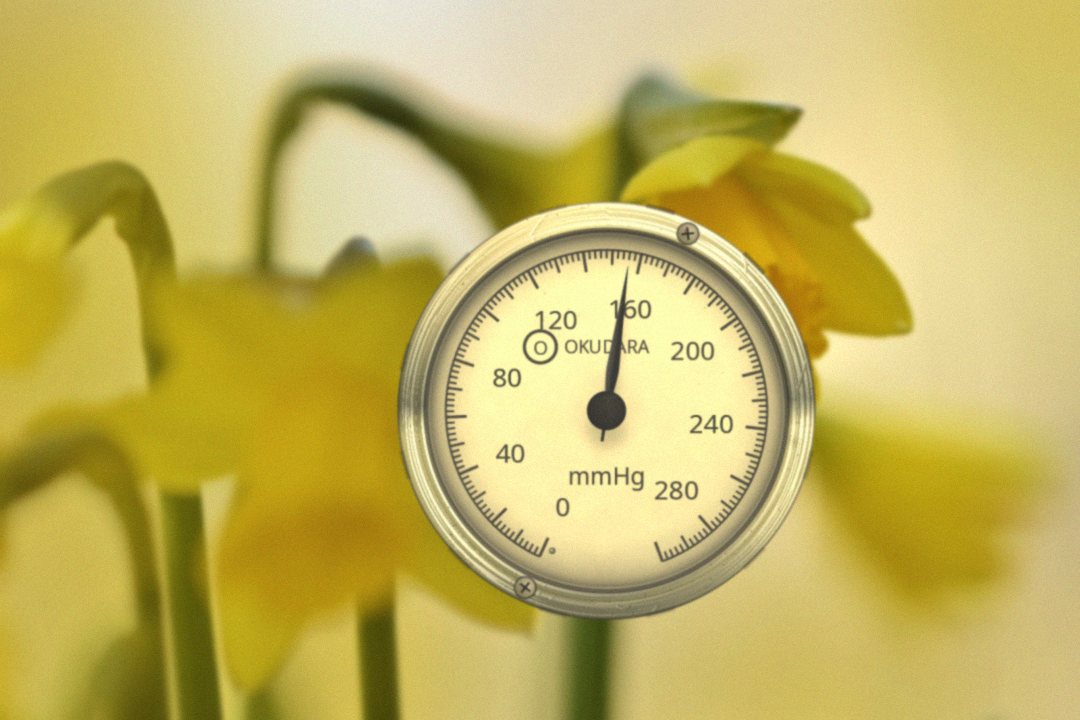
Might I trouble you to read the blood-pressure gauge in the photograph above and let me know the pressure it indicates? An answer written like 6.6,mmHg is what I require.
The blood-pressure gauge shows 156,mmHg
